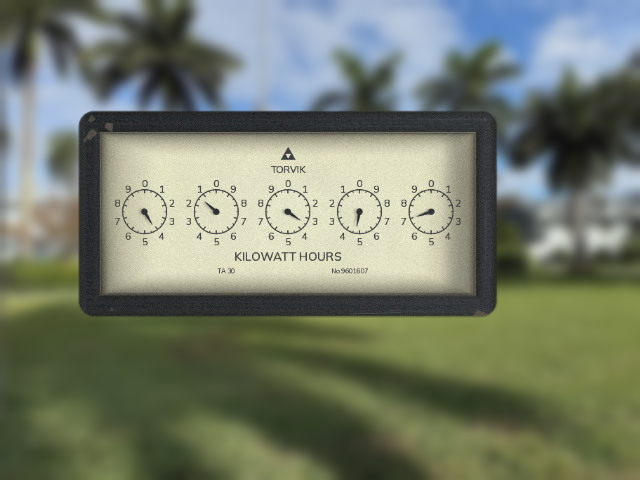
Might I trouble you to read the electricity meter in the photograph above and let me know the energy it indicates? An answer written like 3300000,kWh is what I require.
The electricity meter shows 41347,kWh
